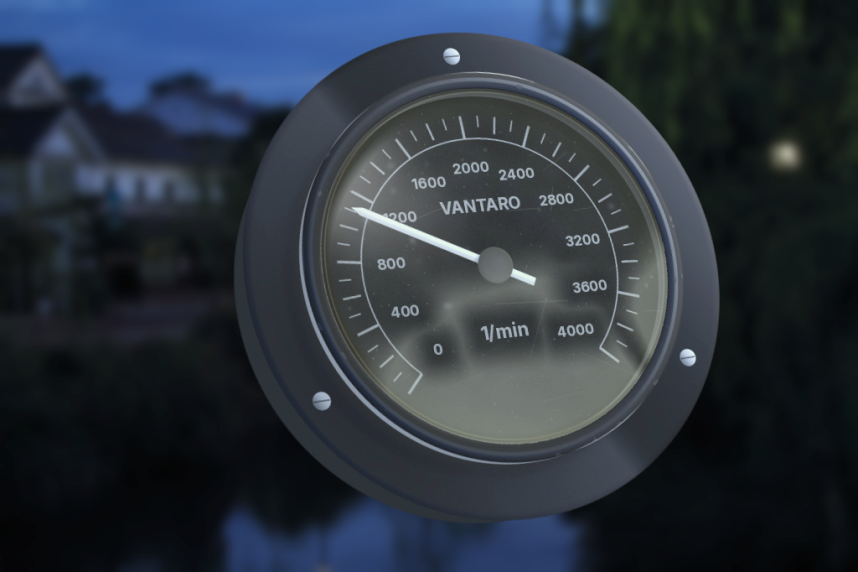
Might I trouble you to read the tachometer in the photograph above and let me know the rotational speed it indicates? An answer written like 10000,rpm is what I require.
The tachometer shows 1100,rpm
